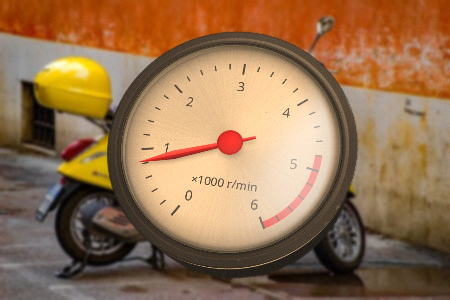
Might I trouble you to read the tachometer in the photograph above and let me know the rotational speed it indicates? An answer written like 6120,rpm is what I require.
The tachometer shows 800,rpm
